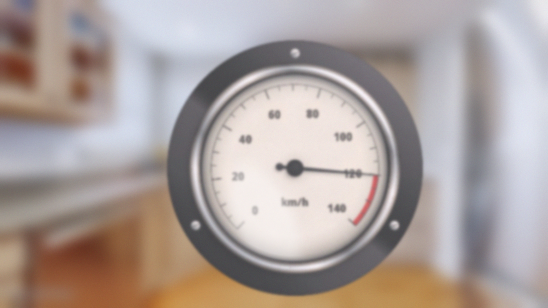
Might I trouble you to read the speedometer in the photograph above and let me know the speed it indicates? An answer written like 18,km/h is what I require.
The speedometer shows 120,km/h
